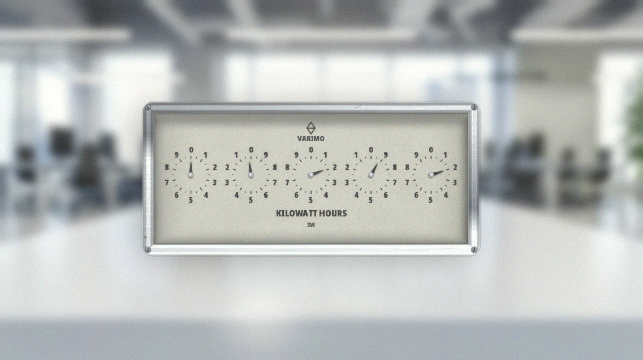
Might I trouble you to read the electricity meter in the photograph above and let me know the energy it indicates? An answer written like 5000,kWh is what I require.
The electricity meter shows 192,kWh
